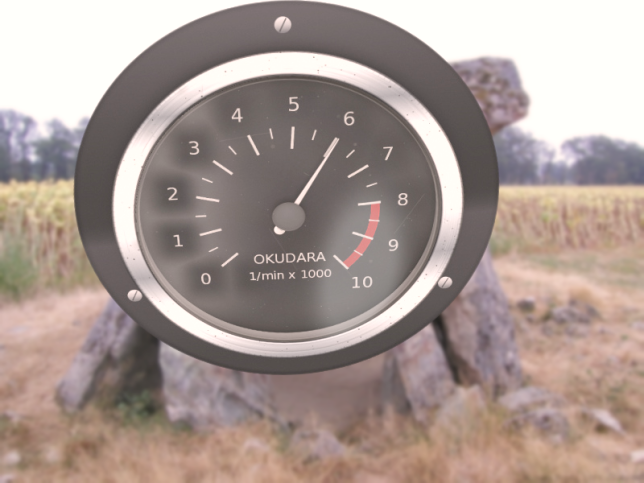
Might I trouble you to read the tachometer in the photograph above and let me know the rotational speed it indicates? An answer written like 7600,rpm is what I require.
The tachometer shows 6000,rpm
